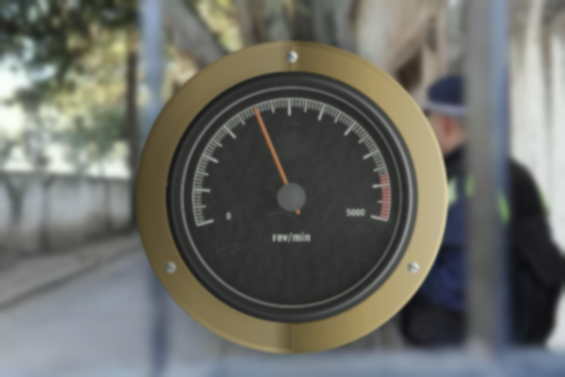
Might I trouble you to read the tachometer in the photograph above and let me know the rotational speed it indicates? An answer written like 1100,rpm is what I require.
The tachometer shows 2000,rpm
